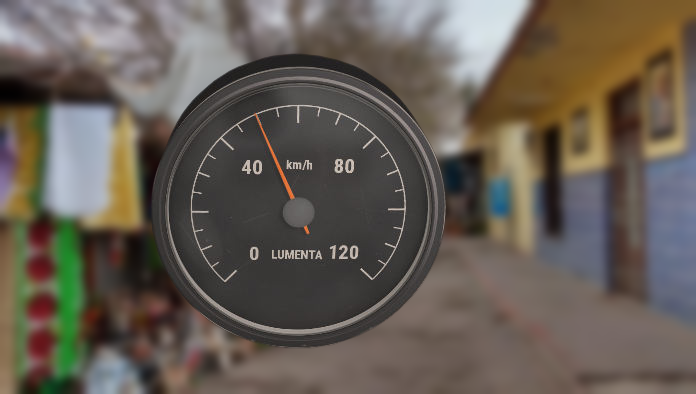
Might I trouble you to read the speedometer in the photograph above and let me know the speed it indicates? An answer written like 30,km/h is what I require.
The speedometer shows 50,km/h
